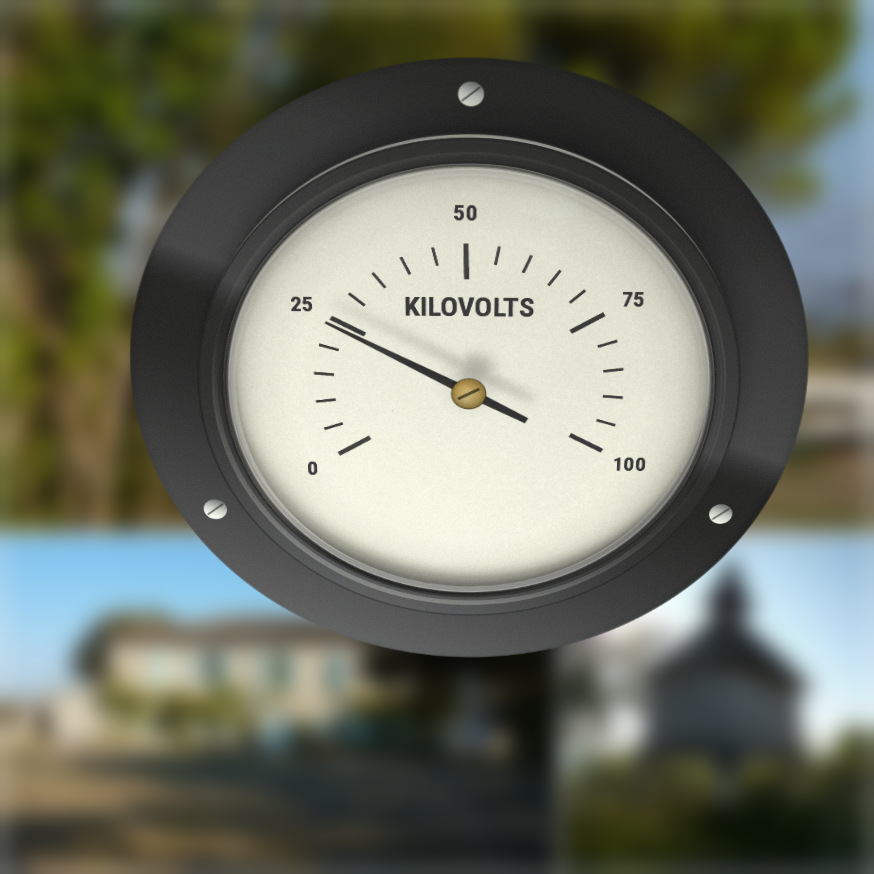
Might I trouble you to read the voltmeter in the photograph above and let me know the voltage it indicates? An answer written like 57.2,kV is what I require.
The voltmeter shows 25,kV
